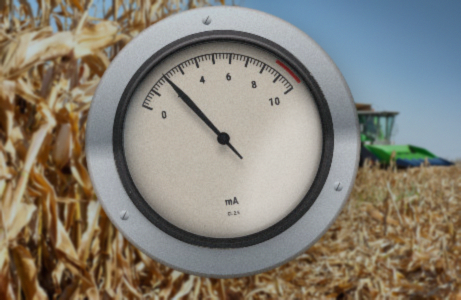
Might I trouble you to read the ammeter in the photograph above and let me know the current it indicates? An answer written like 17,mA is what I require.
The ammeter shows 2,mA
